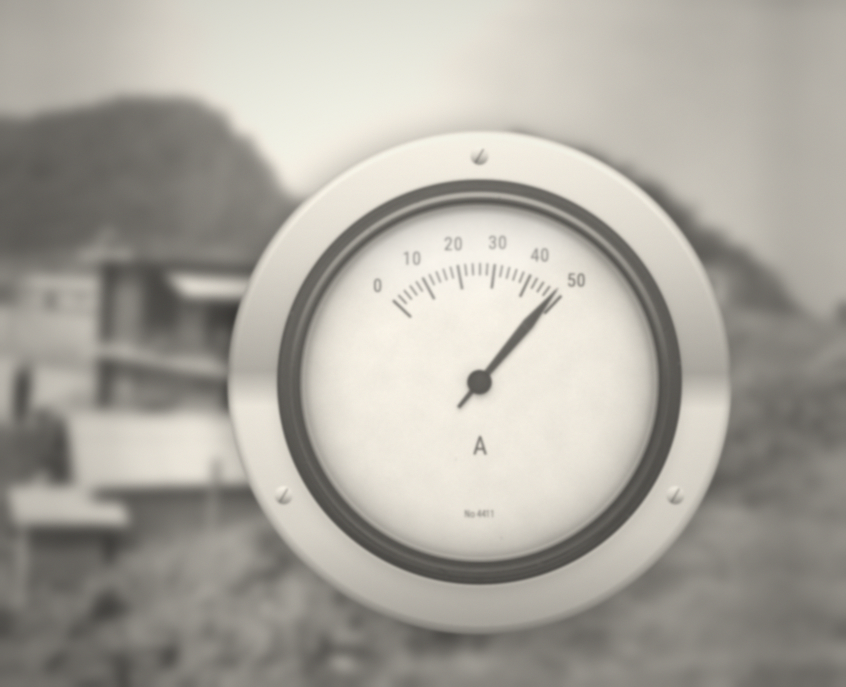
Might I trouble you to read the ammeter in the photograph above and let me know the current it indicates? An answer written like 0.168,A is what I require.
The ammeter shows 48,A
